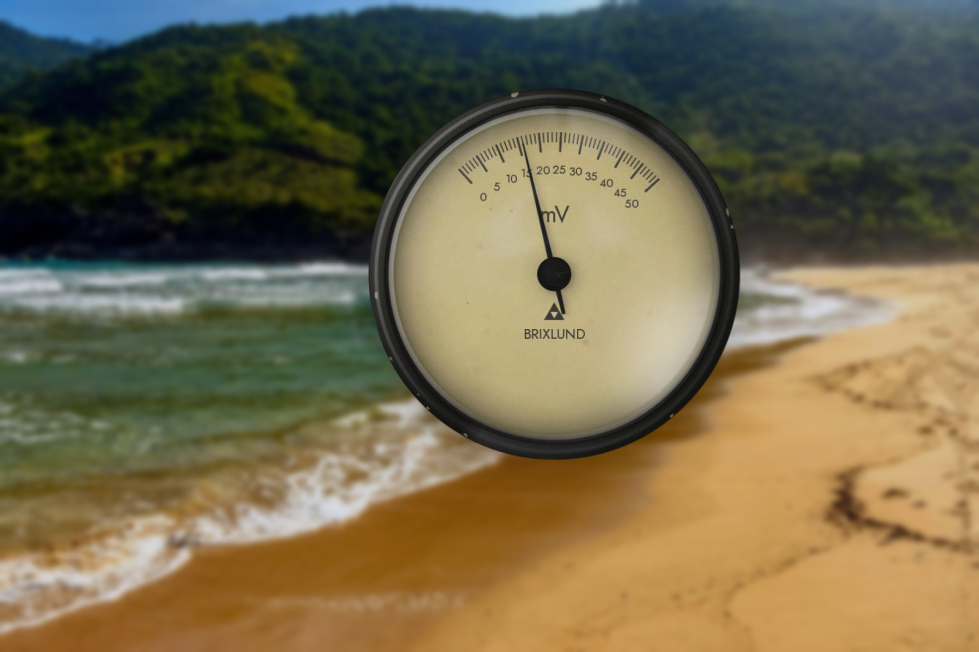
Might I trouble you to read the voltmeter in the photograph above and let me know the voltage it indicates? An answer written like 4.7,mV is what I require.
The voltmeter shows 16,mV
